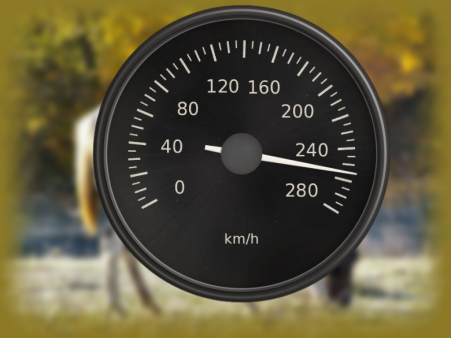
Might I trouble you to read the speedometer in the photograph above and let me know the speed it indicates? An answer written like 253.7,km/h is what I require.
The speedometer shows 255,km/h
